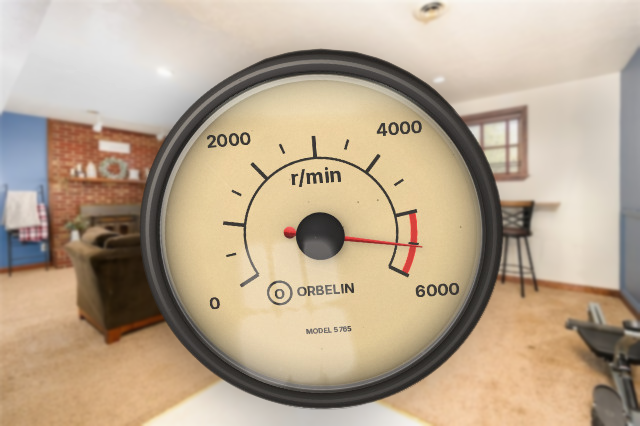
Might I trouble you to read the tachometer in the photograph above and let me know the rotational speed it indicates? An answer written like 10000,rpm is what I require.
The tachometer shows 5500,rpm
